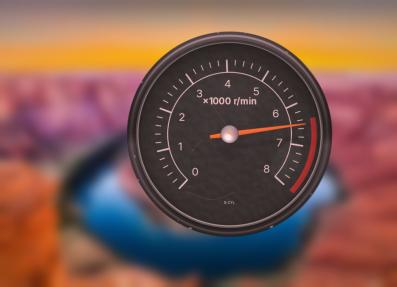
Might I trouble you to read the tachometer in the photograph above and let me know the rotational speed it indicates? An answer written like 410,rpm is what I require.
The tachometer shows 6500,rpm
